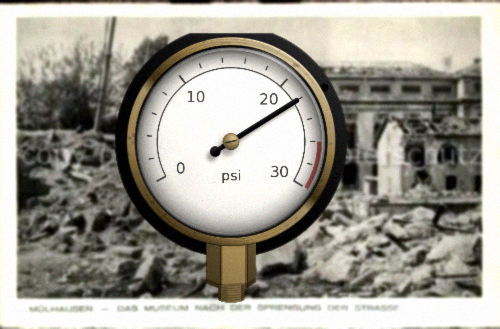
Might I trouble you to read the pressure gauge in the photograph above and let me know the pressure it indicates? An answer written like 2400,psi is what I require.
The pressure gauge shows 22,psi
